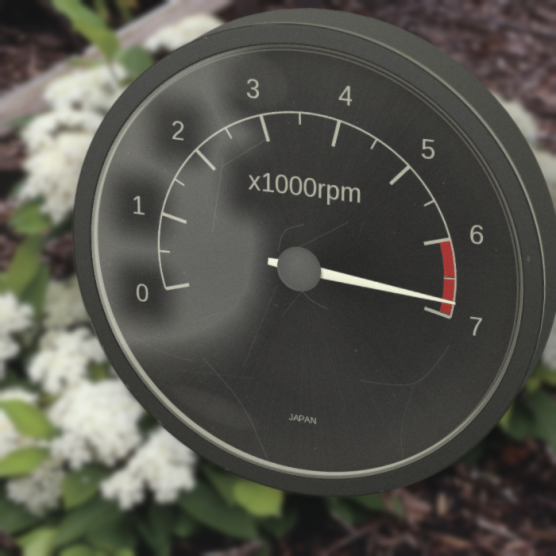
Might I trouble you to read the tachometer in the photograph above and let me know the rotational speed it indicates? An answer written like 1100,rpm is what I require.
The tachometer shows 6750,rpm
